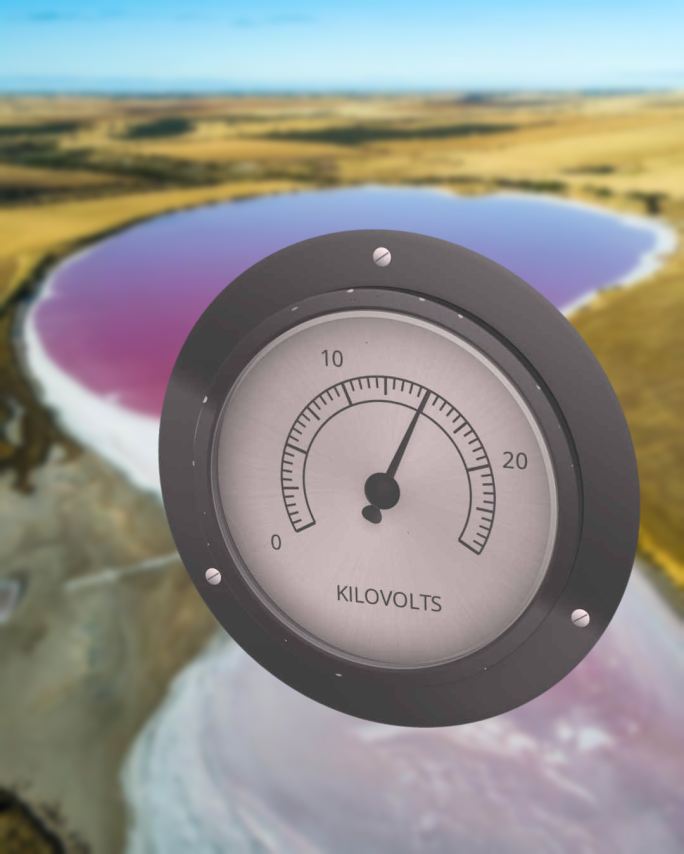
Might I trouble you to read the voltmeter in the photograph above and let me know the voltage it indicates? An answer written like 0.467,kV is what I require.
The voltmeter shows 15,kV
